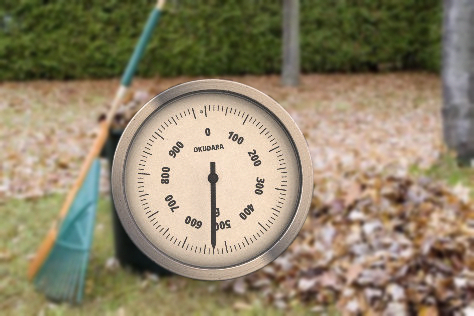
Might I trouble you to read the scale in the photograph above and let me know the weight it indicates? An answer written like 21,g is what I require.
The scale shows 530,g
